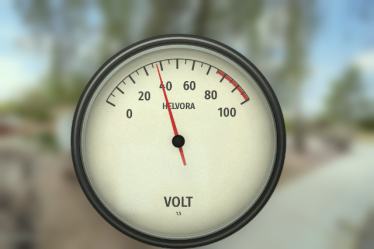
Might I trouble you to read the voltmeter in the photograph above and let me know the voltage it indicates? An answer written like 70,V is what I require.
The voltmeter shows 37.5,V
